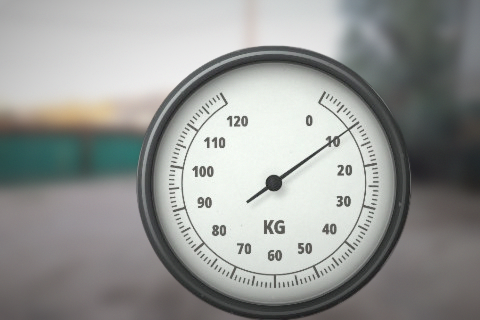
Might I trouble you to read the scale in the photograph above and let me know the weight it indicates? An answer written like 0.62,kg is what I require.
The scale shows 10,kg
